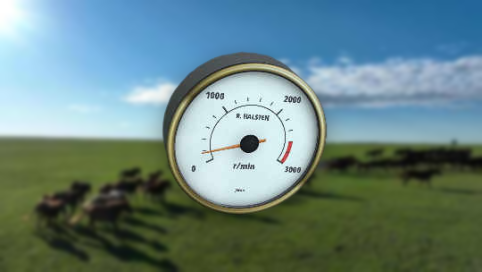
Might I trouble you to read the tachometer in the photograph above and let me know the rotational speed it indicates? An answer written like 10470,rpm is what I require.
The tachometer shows 200,rpm
